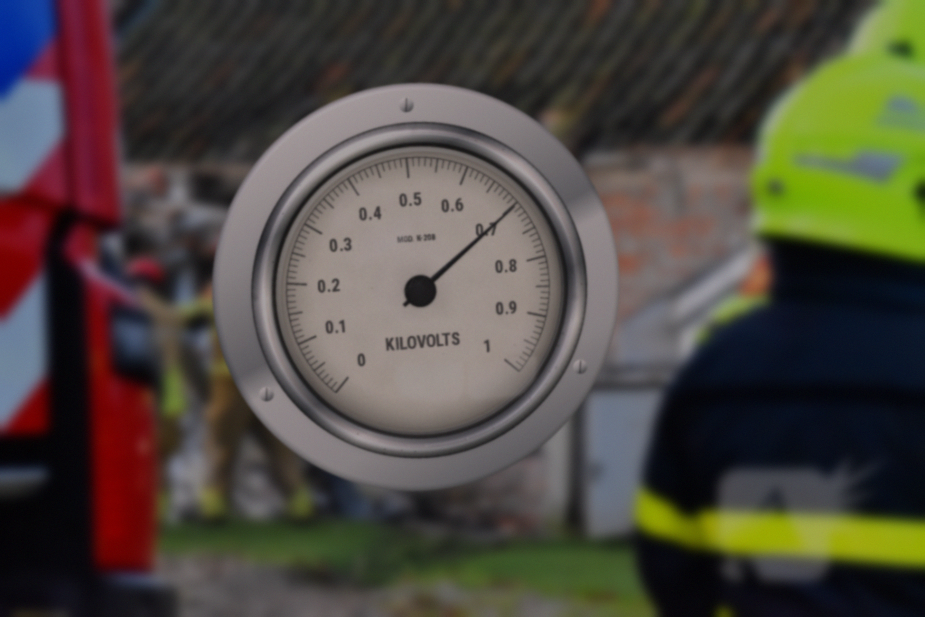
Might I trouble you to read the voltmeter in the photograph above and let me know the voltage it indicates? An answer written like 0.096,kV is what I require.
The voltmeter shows 0.7,kV
